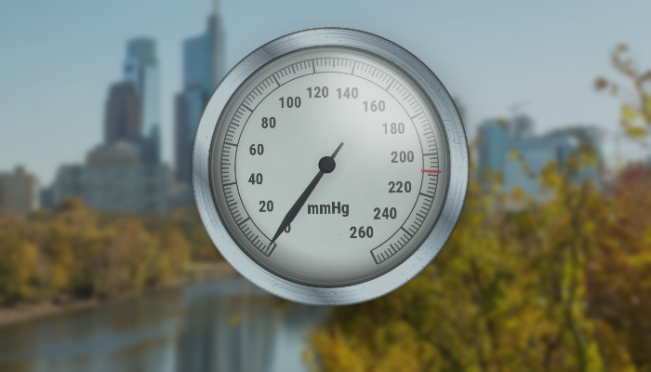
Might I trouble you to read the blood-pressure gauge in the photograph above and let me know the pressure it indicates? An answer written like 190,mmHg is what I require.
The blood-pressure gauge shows 2,mmHg
